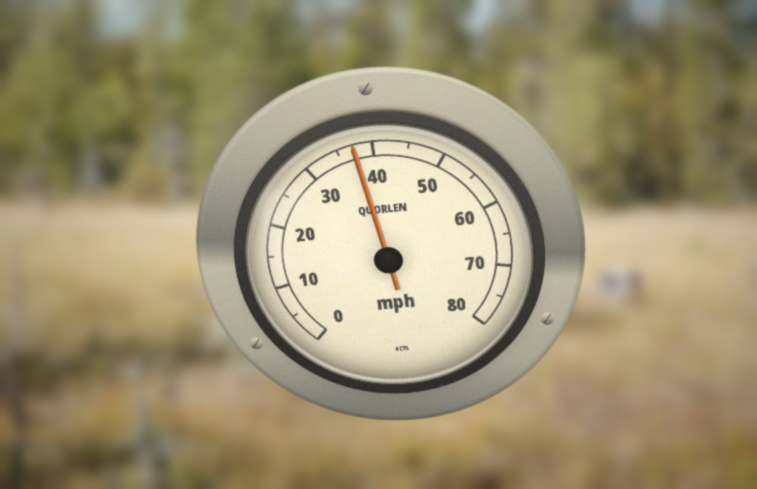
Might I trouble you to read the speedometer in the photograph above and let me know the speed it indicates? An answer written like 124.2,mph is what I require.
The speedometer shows 37.5,mph
